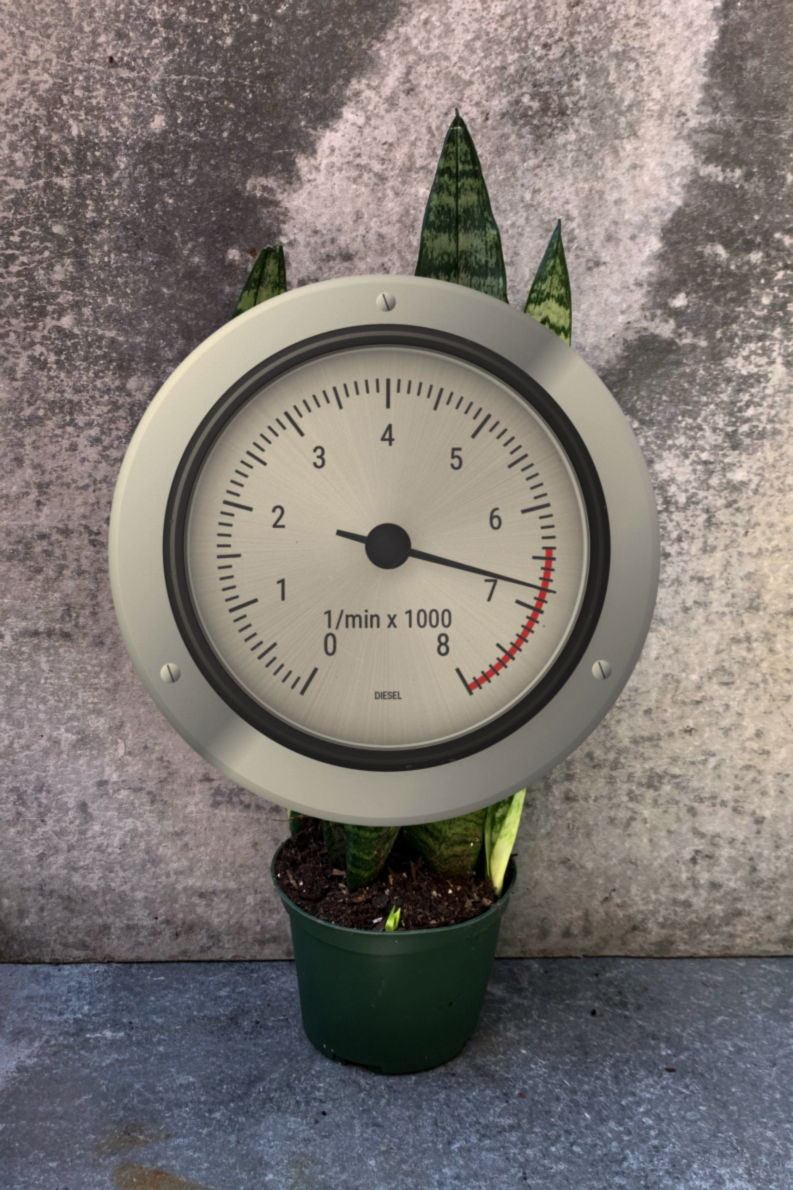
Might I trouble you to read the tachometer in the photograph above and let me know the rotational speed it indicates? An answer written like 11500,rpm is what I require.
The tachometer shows 6800,rpm
